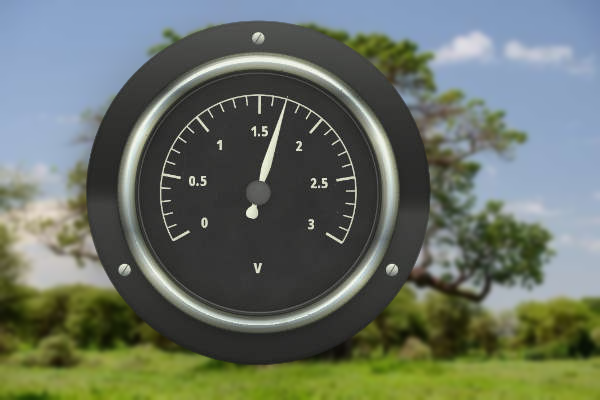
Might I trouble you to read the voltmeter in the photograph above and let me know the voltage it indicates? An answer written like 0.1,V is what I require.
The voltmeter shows 1.7,V
